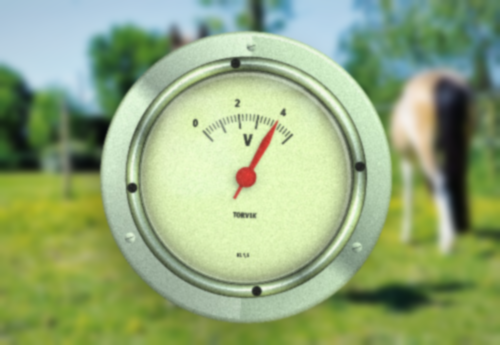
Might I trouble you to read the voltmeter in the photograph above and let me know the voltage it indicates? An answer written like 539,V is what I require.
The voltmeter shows 4,V
